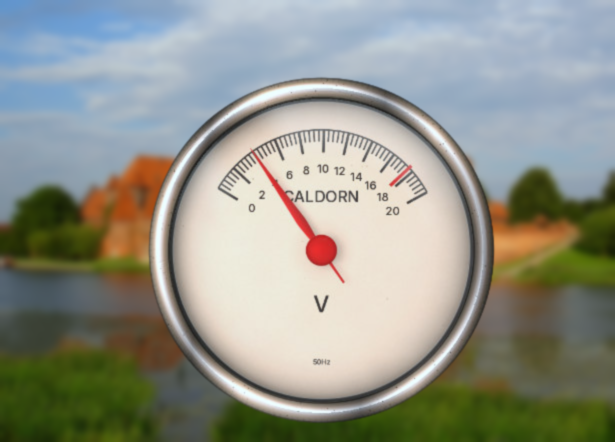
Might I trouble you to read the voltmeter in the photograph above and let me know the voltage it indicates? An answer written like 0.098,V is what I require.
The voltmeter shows 4,V
